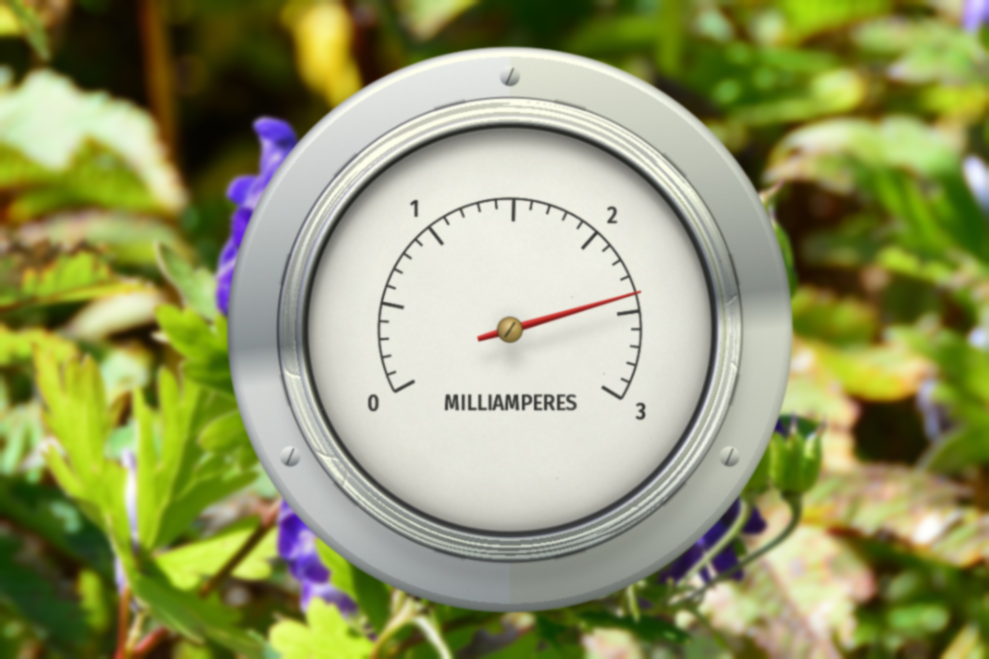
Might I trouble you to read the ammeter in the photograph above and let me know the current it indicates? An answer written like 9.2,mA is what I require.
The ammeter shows 2.4,mA
